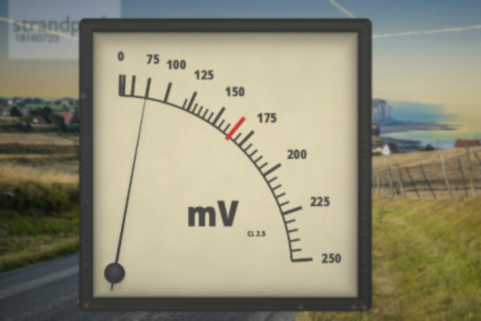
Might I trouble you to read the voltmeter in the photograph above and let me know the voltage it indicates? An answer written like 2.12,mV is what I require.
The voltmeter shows 75,mV
